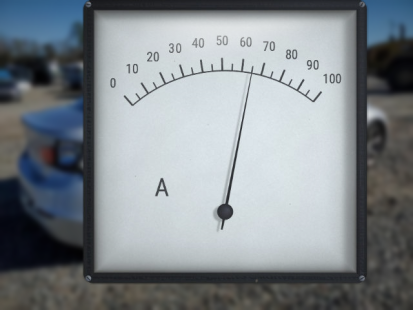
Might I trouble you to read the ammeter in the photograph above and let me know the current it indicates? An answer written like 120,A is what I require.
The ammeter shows 65,A
